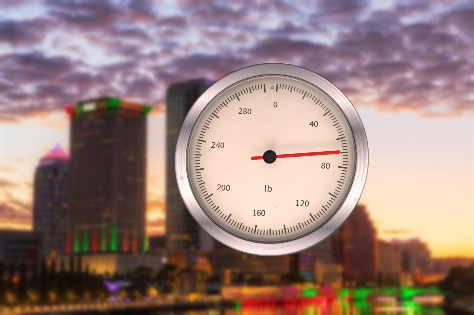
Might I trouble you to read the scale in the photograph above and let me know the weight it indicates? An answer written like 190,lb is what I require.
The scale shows 70,lb
